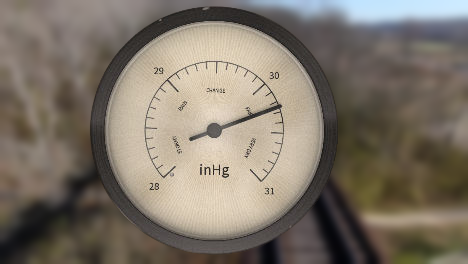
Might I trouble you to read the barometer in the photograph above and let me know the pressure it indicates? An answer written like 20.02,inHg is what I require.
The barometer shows 30.25,inHg
